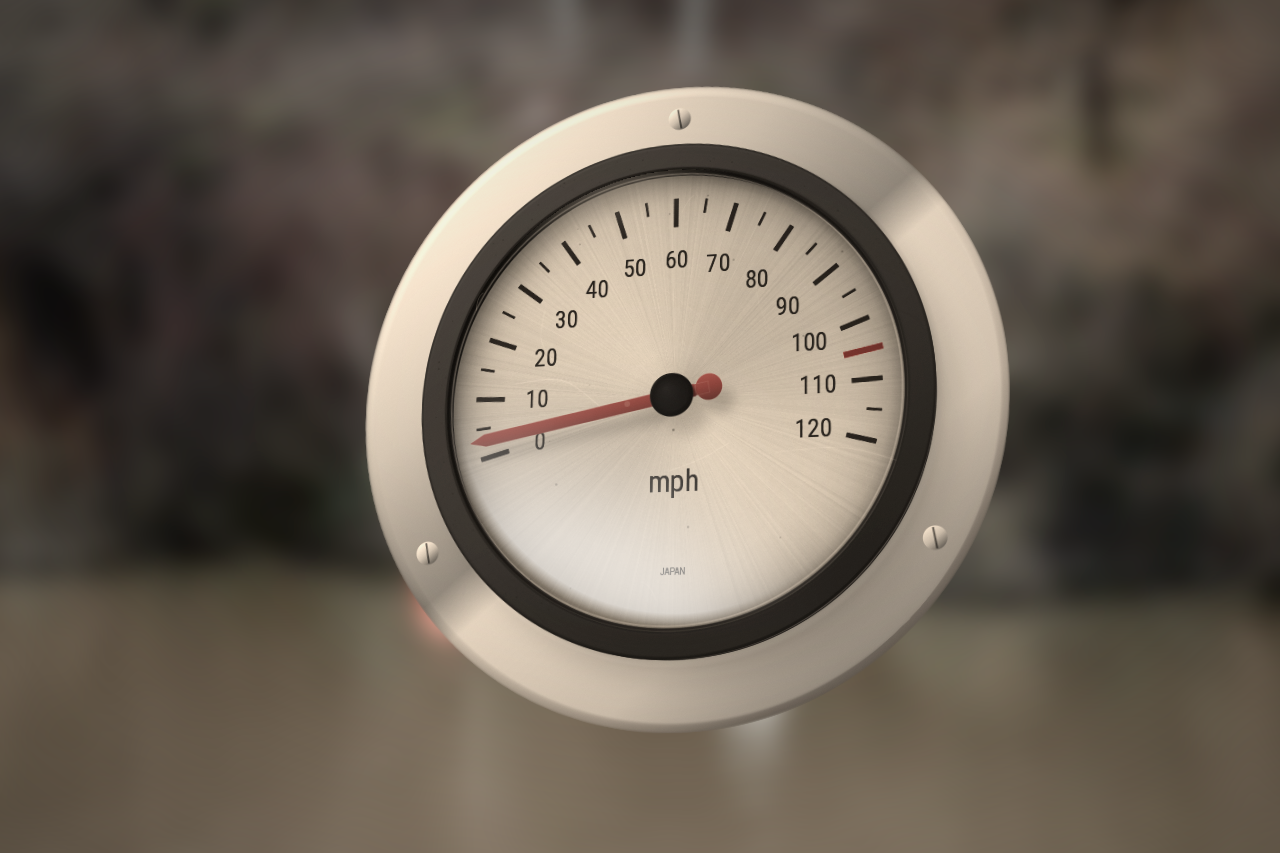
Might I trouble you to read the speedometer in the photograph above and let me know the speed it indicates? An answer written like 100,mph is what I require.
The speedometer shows 2.5,mph
